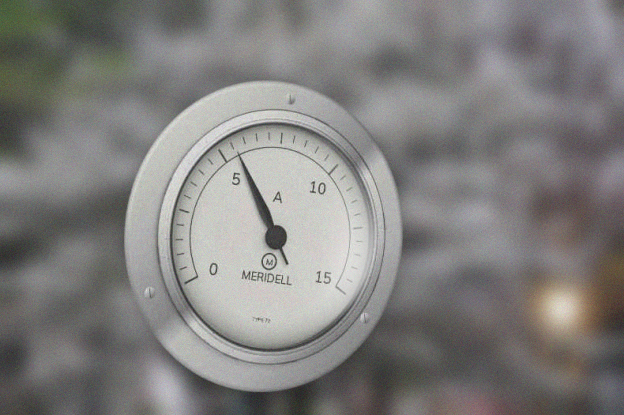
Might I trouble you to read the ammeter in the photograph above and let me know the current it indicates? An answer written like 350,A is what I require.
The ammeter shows 5.5,A
